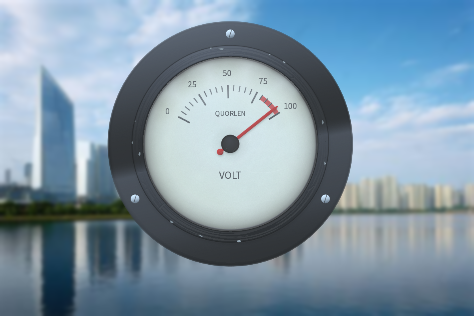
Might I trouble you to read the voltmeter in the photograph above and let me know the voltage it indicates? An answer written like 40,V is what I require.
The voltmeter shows 95,V
